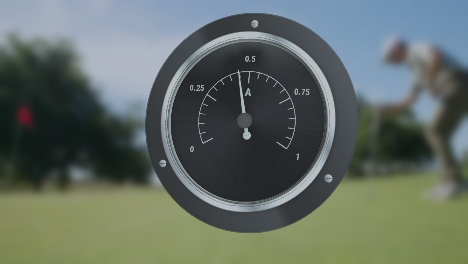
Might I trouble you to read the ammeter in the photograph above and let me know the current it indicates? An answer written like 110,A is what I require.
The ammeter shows 0.45,A
